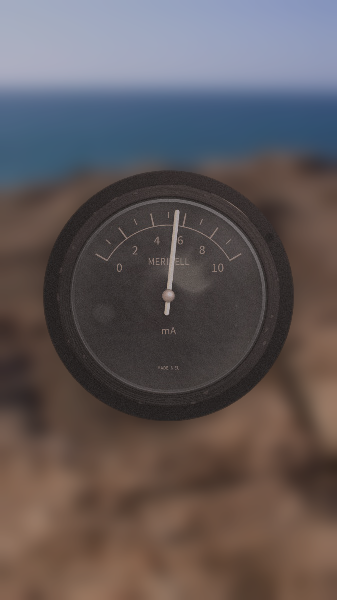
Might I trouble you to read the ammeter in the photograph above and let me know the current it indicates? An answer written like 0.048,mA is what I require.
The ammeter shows 5.5,mA
